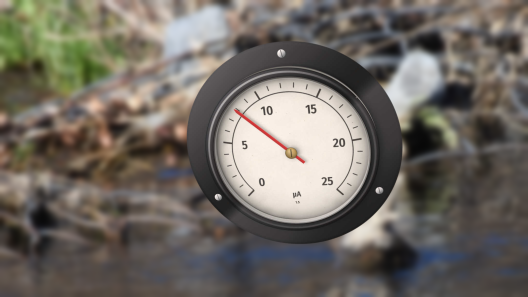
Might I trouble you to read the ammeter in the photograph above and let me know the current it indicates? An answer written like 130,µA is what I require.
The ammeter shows 8,µA
